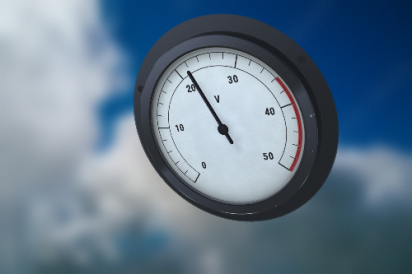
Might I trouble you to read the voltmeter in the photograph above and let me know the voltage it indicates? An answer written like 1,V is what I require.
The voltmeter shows 22,V
